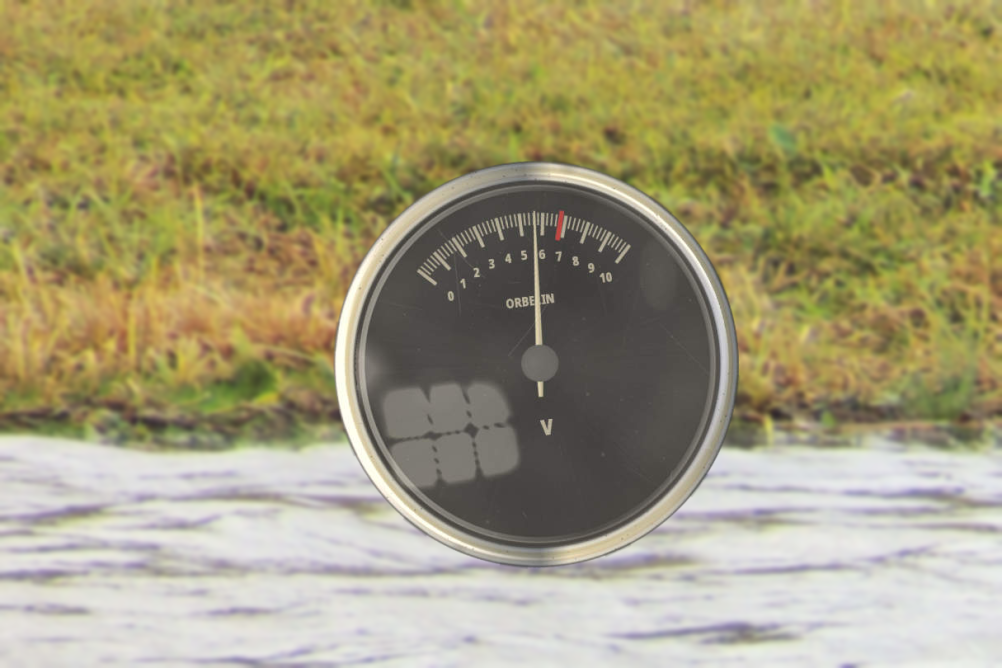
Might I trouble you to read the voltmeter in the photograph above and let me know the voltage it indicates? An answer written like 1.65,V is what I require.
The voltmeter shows 5.6,V
